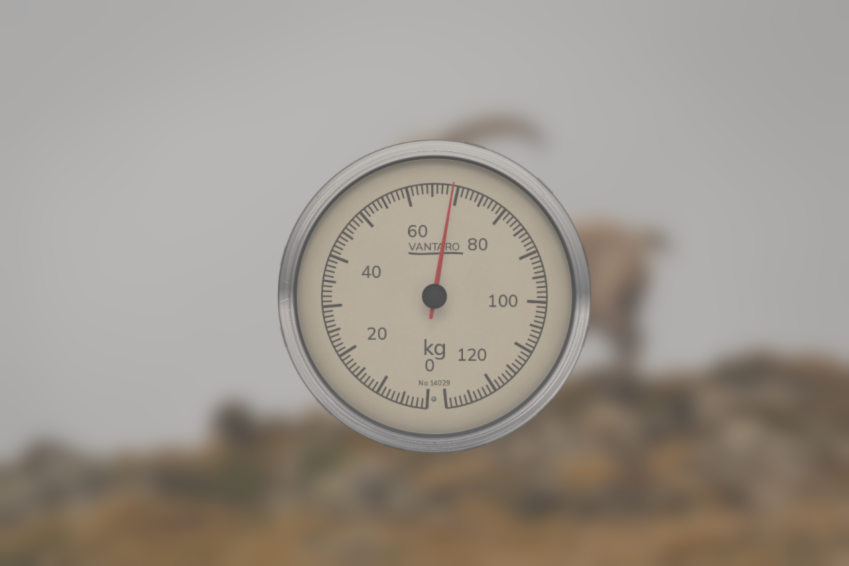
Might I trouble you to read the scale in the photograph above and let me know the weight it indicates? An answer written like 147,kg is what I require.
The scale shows 69,kg
